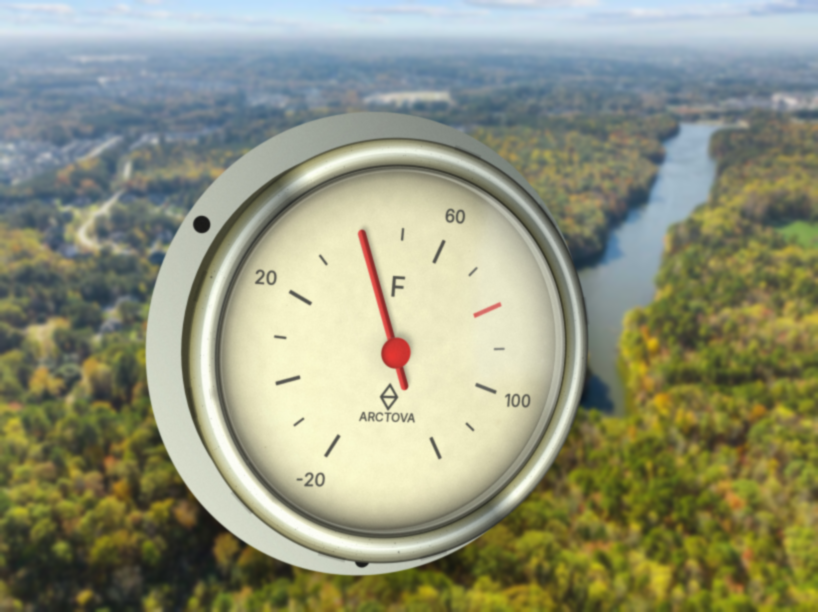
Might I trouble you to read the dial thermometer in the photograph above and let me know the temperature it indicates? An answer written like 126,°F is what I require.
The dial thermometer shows 40,°F
